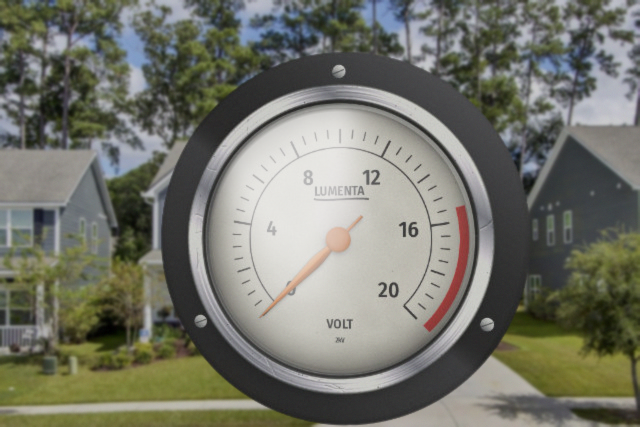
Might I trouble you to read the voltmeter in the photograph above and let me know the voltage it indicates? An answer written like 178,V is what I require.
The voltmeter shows 0,V
